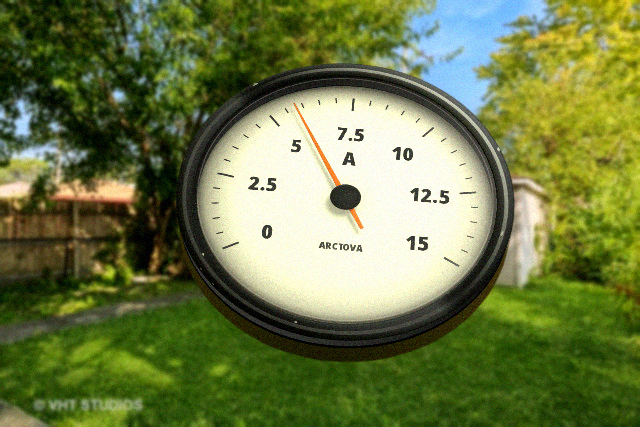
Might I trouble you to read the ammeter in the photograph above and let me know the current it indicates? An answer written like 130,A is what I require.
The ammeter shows 5.75,A
